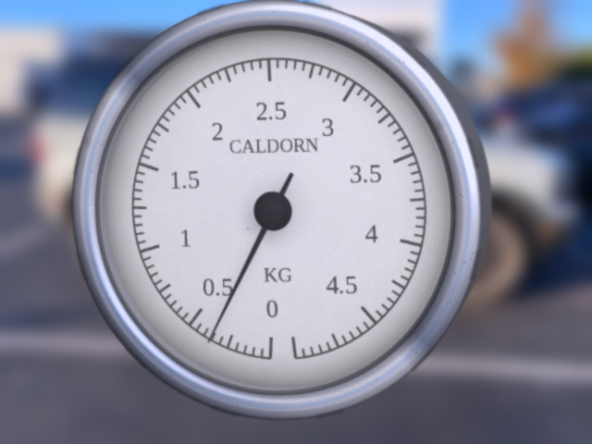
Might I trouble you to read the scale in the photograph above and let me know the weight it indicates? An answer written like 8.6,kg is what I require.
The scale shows 0.35,kg
